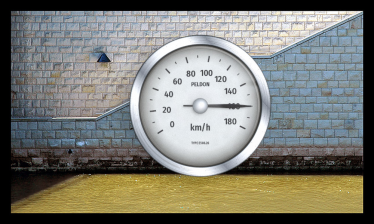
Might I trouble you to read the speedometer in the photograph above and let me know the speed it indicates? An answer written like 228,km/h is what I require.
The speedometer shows 160,km/h
